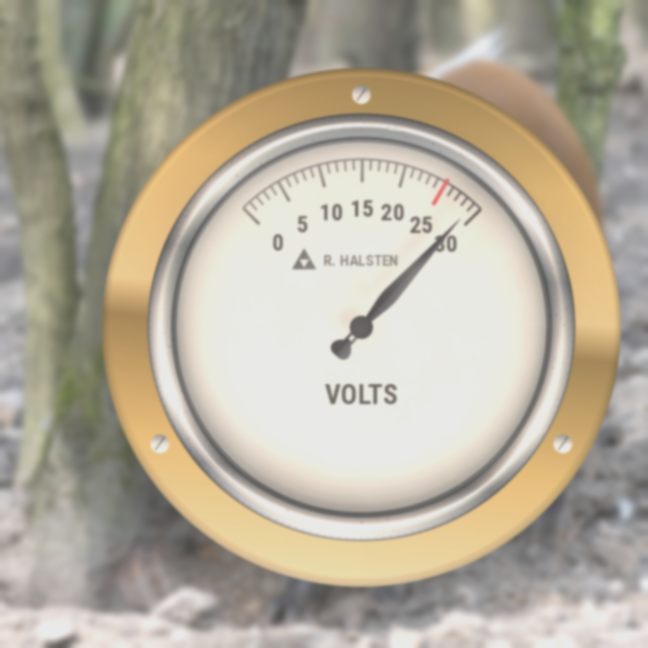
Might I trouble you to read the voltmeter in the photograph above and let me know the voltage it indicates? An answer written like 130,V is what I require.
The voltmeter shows 29,V
